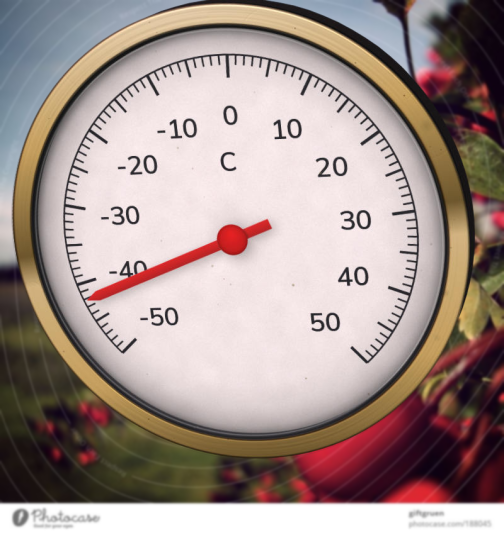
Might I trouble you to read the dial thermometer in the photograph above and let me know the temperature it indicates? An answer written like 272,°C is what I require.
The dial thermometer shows -42,°C
